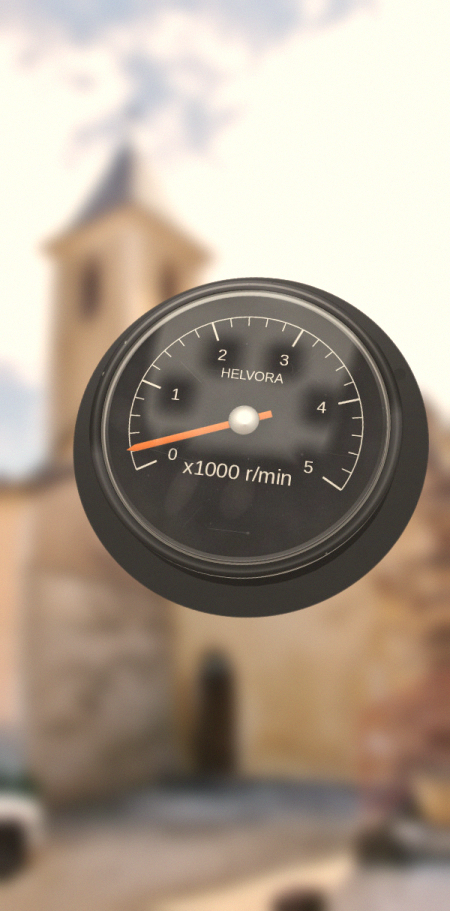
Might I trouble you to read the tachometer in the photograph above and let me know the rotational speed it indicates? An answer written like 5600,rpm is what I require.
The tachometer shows 200,rpm
